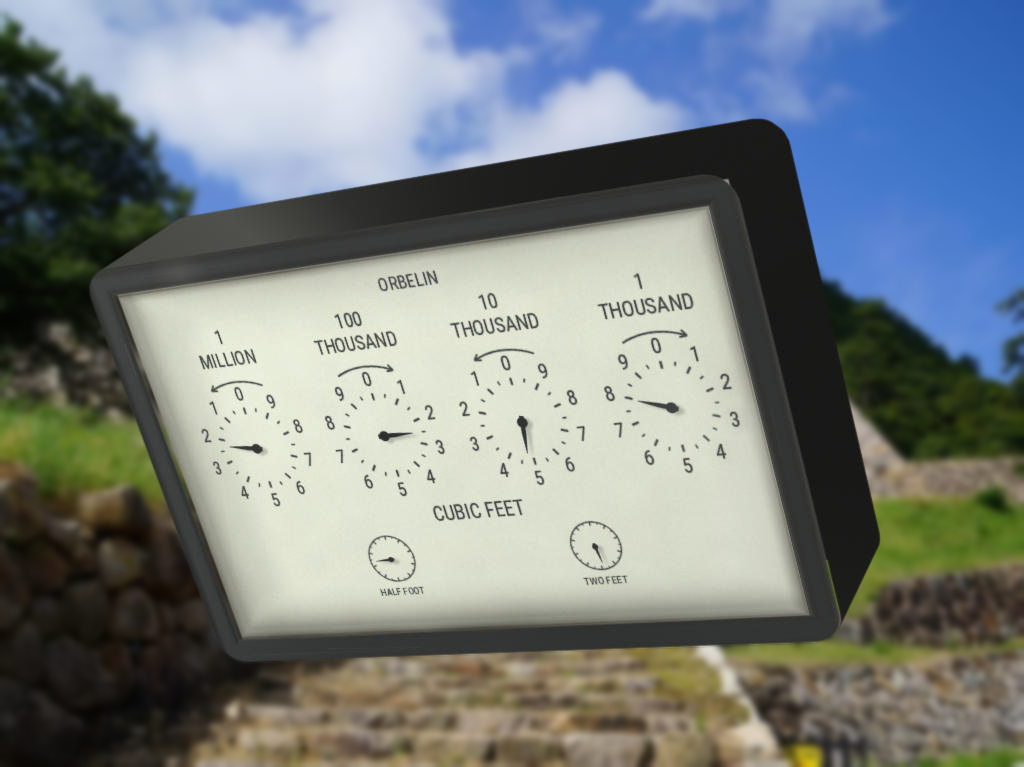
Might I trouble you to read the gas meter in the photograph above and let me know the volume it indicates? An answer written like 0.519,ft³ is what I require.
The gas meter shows 224800,ft³
